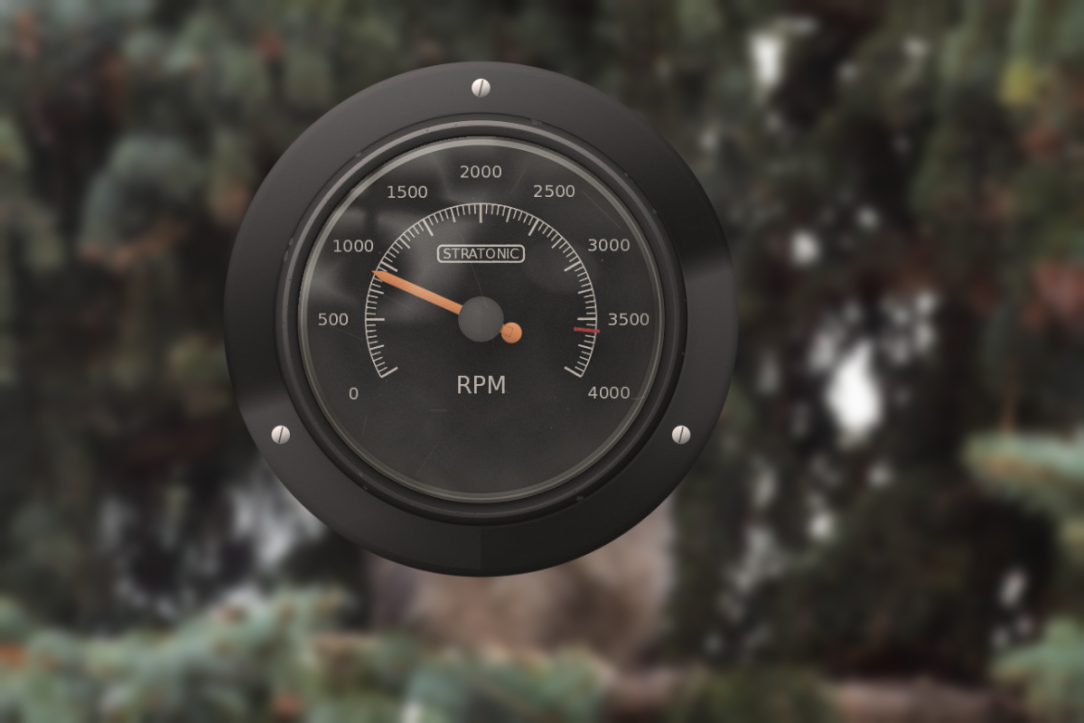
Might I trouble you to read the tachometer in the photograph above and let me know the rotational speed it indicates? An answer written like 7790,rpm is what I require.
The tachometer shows 900,rpm
